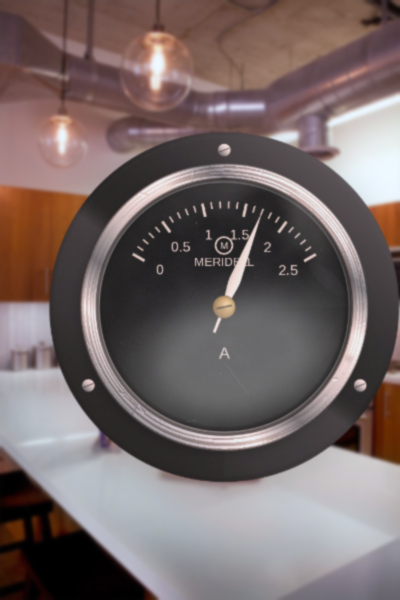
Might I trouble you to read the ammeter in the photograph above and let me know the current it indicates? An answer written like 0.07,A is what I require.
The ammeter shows 1.7,A
